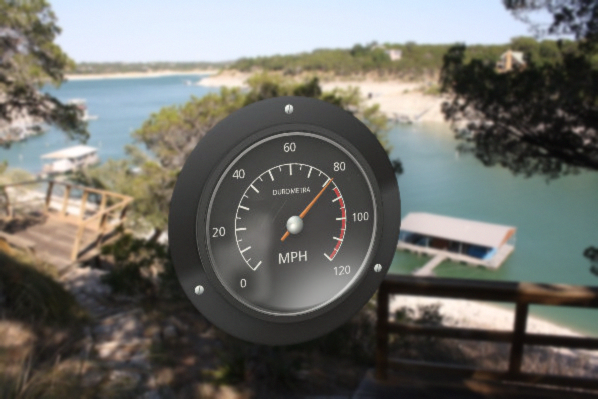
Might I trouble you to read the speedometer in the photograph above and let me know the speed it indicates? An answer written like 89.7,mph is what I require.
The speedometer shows 80,mph
